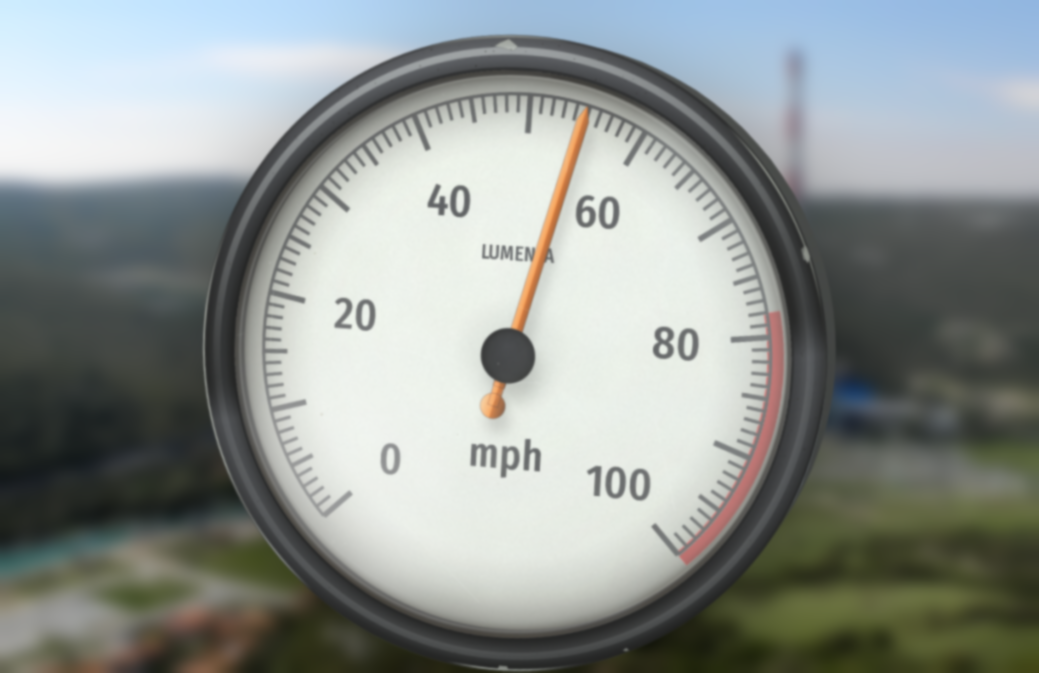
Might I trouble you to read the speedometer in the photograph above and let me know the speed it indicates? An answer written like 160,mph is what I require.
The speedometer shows 55,mph
